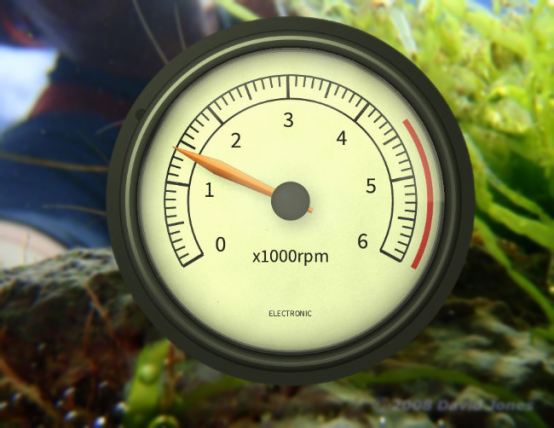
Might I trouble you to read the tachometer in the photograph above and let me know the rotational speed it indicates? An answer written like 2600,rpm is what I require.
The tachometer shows 1400,rpm
